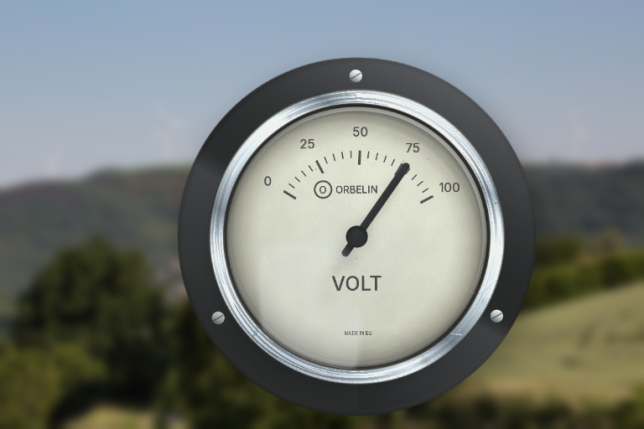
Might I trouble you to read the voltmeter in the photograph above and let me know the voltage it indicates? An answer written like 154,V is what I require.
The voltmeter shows 77.5,V
